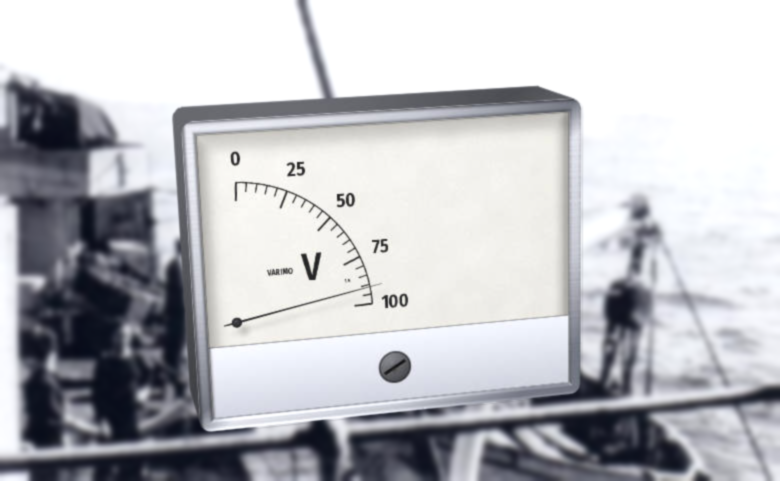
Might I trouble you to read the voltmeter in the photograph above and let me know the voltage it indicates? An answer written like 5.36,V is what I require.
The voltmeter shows 90,V
